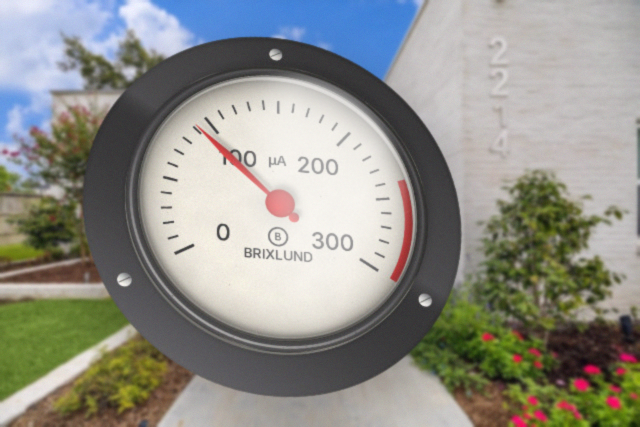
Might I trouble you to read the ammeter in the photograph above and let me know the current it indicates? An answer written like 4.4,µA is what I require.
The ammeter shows 90,µA
